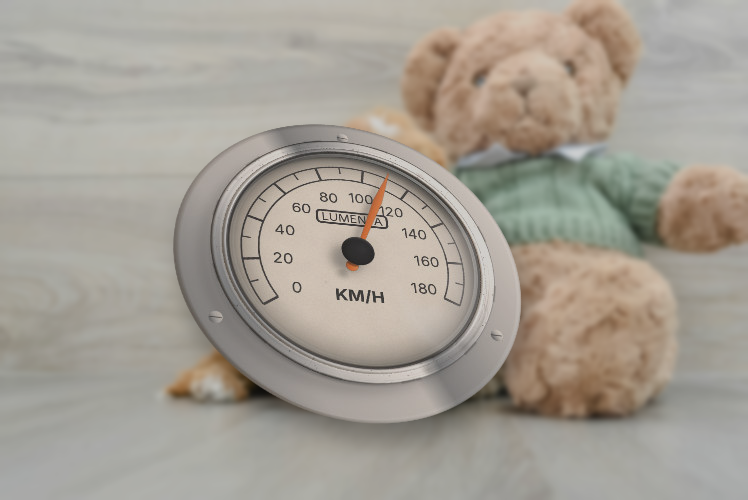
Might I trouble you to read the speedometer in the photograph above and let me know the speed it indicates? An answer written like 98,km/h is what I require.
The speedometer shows 110,km/h
